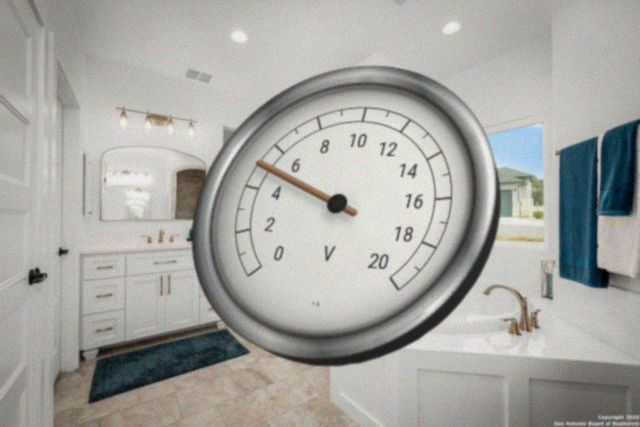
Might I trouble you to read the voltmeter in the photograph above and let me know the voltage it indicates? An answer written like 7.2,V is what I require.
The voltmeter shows 5,V
